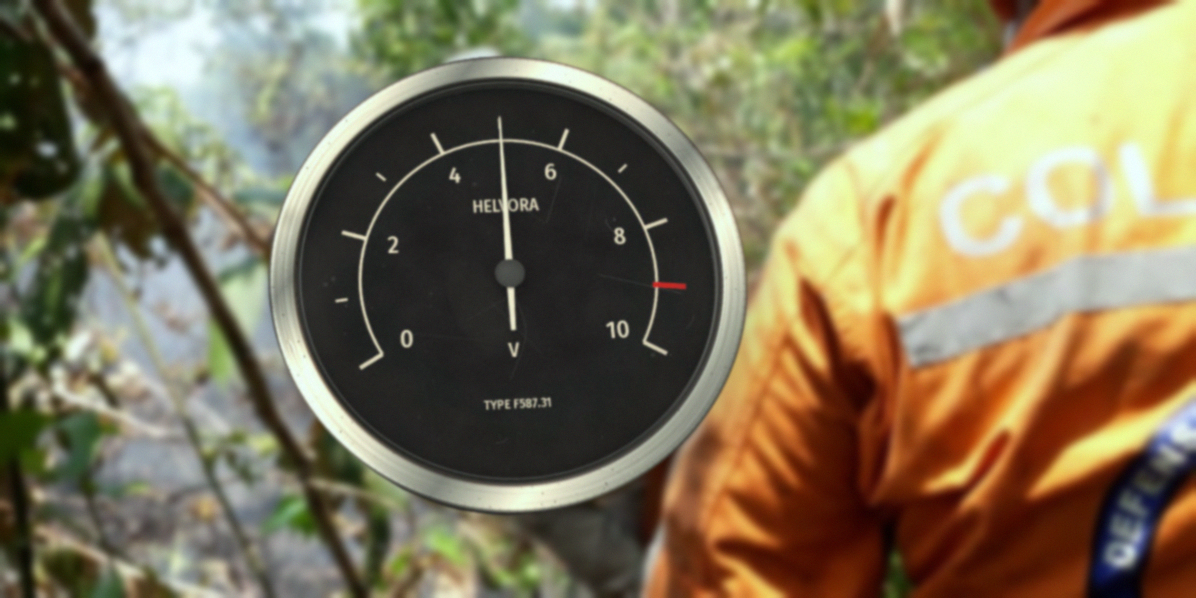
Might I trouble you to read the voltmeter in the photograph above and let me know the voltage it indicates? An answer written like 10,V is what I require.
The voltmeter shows 5,V
